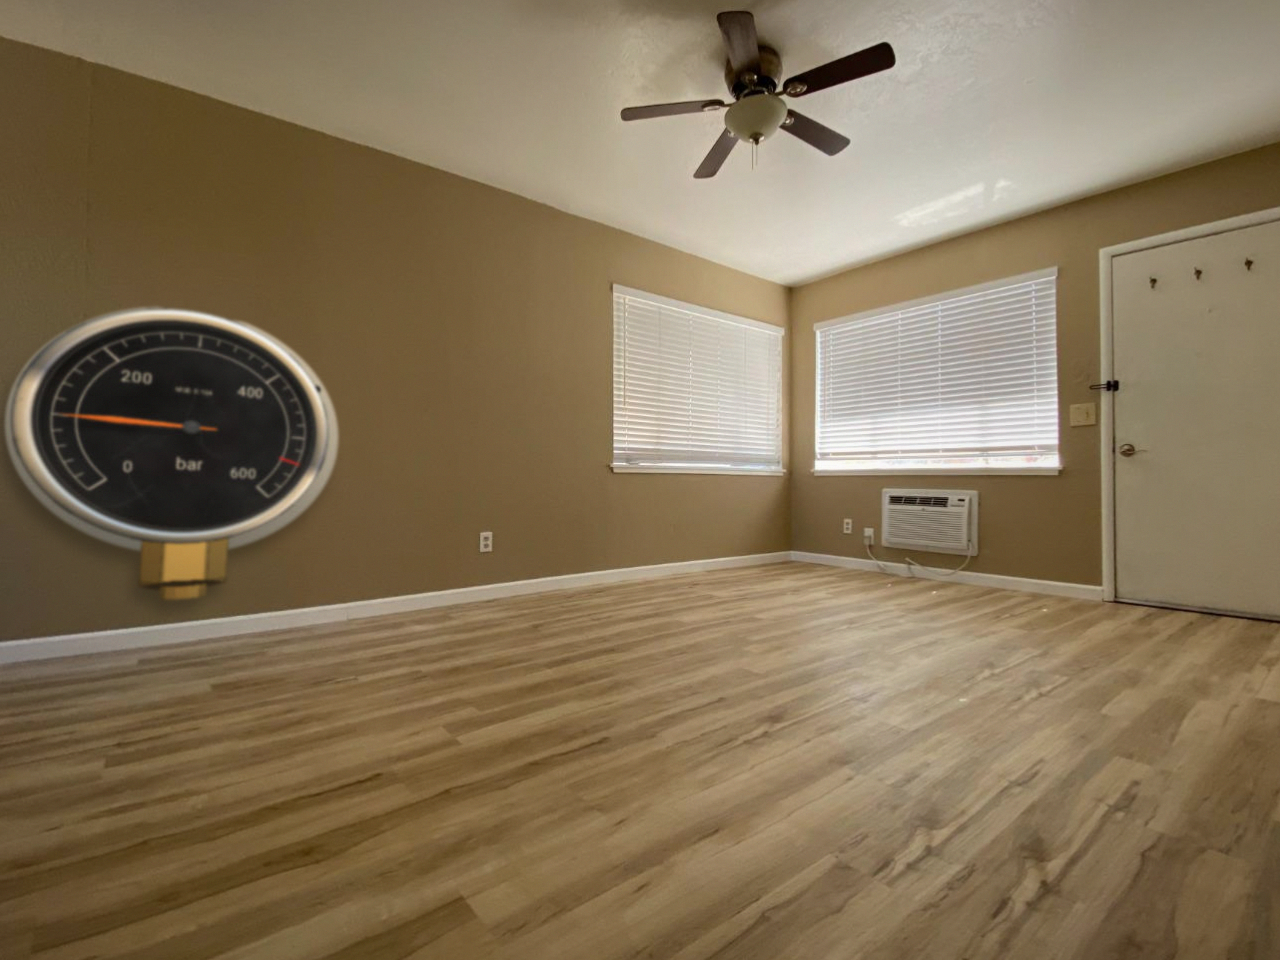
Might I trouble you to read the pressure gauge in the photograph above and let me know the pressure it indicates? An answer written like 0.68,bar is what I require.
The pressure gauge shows 100,bar
